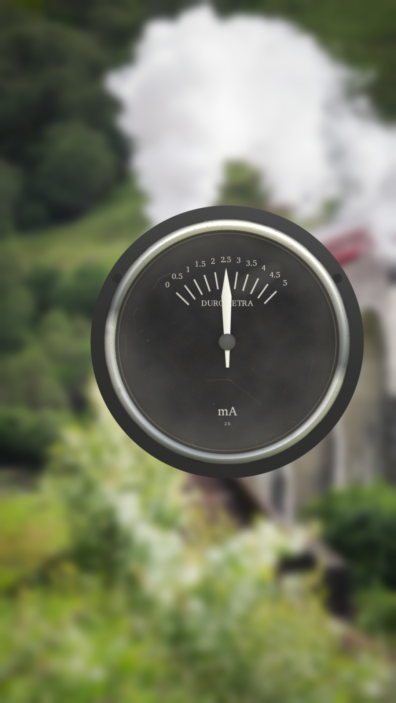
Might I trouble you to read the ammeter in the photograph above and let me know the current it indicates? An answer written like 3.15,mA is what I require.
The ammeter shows 2.5,mA
